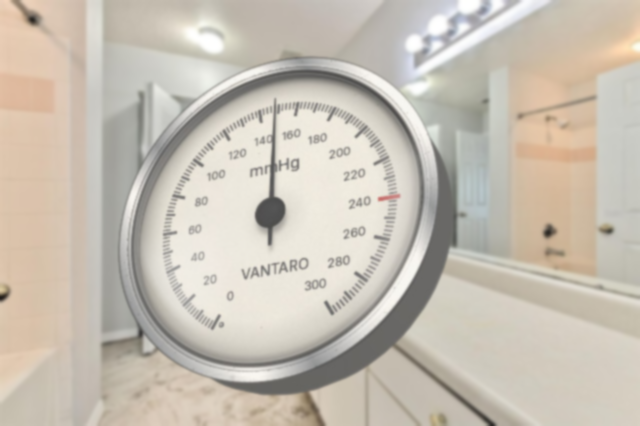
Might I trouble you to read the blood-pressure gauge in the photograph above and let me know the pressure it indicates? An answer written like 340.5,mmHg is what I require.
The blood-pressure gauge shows 150,mmHg
